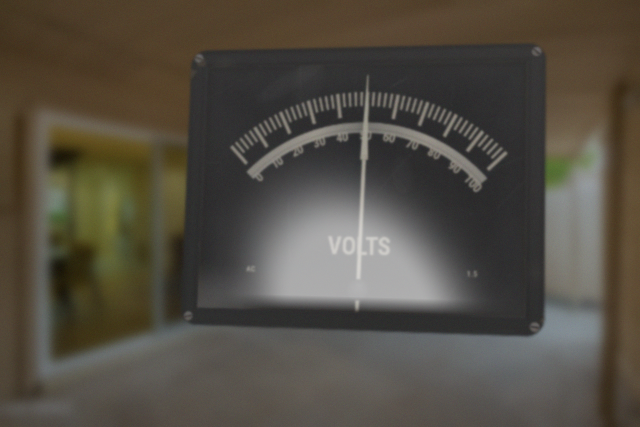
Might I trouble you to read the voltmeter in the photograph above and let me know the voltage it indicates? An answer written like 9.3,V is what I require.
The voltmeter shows 50,V
